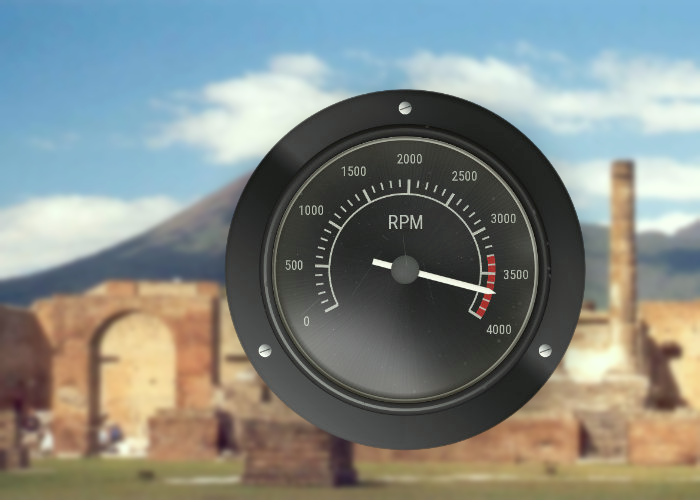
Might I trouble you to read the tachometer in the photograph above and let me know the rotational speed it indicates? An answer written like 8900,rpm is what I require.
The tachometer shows 3700,rpm
